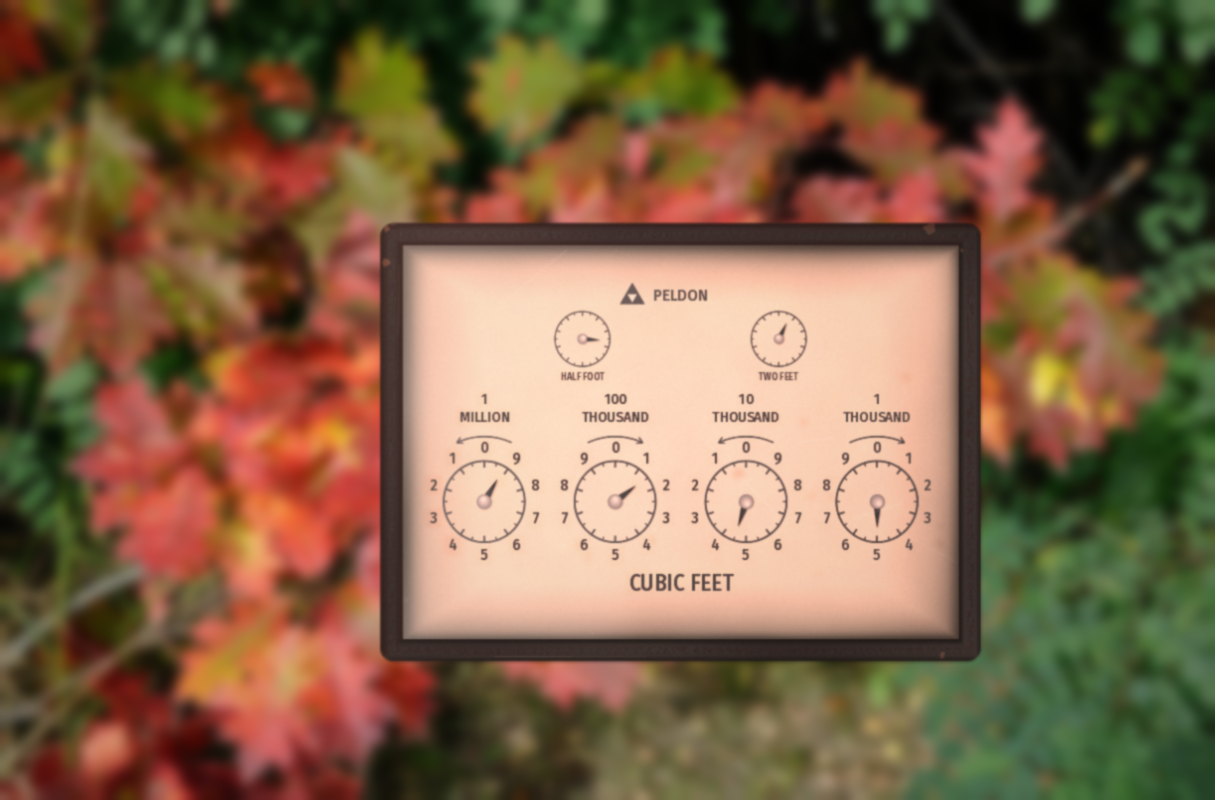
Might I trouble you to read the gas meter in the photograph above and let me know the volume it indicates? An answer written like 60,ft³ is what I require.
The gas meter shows 914500,ft³
